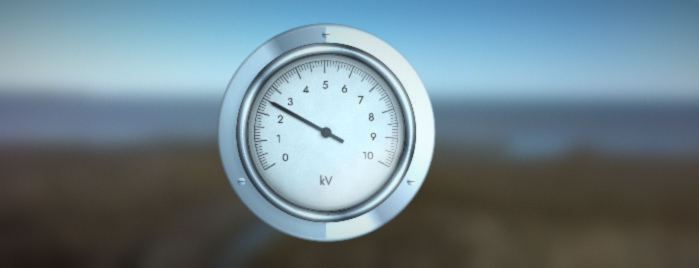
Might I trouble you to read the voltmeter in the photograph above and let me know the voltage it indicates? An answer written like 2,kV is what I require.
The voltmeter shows 2.5,kV
